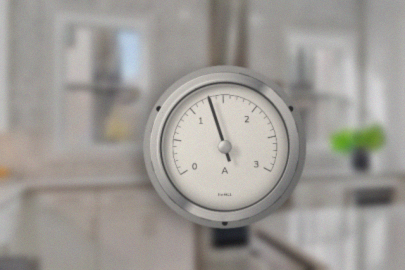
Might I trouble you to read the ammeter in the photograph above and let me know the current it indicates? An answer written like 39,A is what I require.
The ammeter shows 1.3,A
